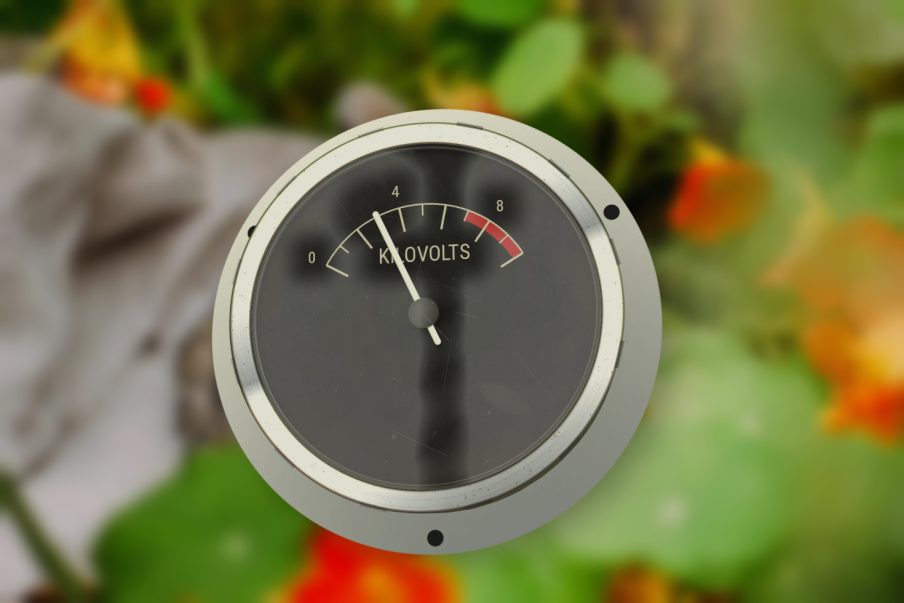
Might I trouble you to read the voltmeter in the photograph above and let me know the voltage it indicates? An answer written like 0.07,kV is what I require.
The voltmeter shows 3,kV
